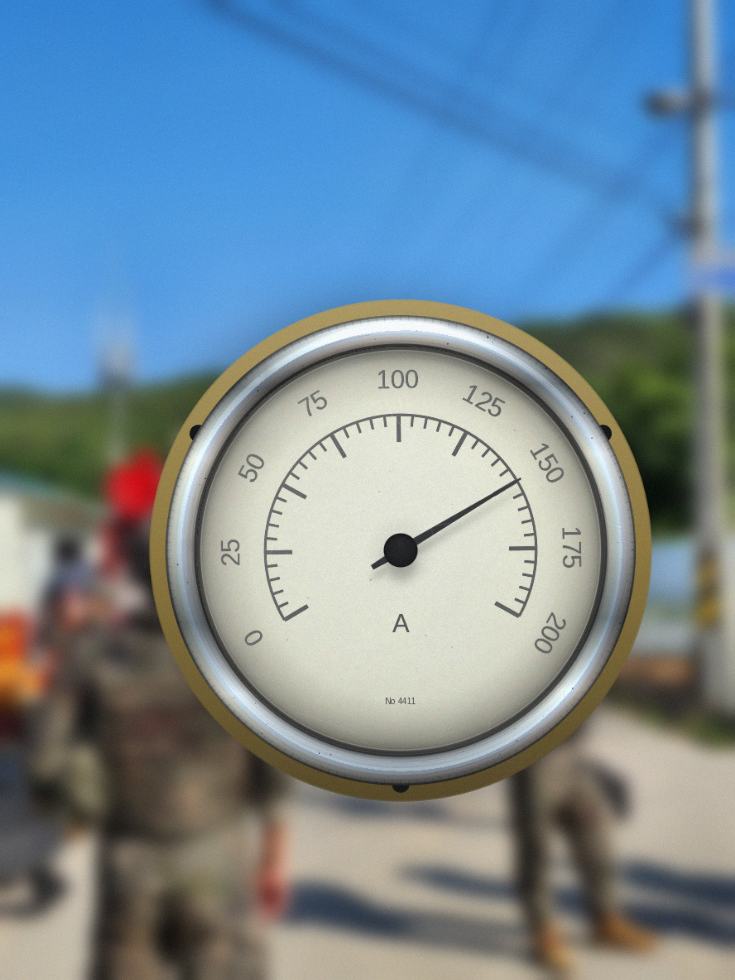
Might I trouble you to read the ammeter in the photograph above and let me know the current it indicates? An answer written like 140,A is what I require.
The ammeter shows 150,A
